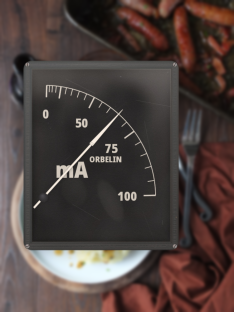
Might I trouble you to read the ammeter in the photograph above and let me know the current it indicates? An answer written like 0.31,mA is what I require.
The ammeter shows 65,mA
